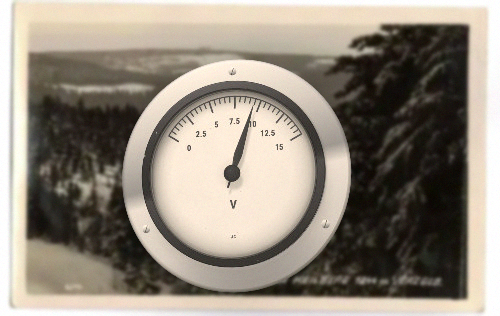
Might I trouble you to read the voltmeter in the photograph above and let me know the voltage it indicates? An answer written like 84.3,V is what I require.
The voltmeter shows 9.5,V
